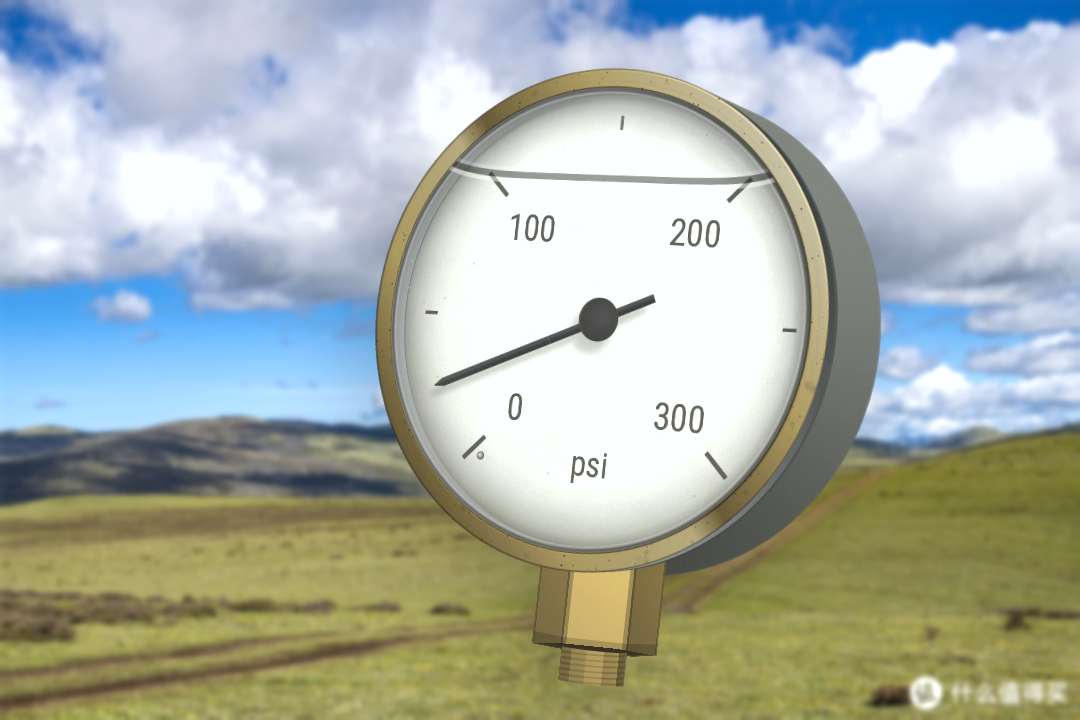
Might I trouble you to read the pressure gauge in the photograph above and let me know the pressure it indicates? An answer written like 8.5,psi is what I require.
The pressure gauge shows 25,psi
